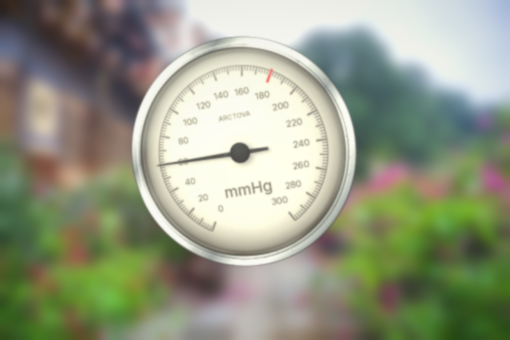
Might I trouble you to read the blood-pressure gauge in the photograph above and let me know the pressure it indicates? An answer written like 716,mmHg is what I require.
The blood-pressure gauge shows 60,mmHg
